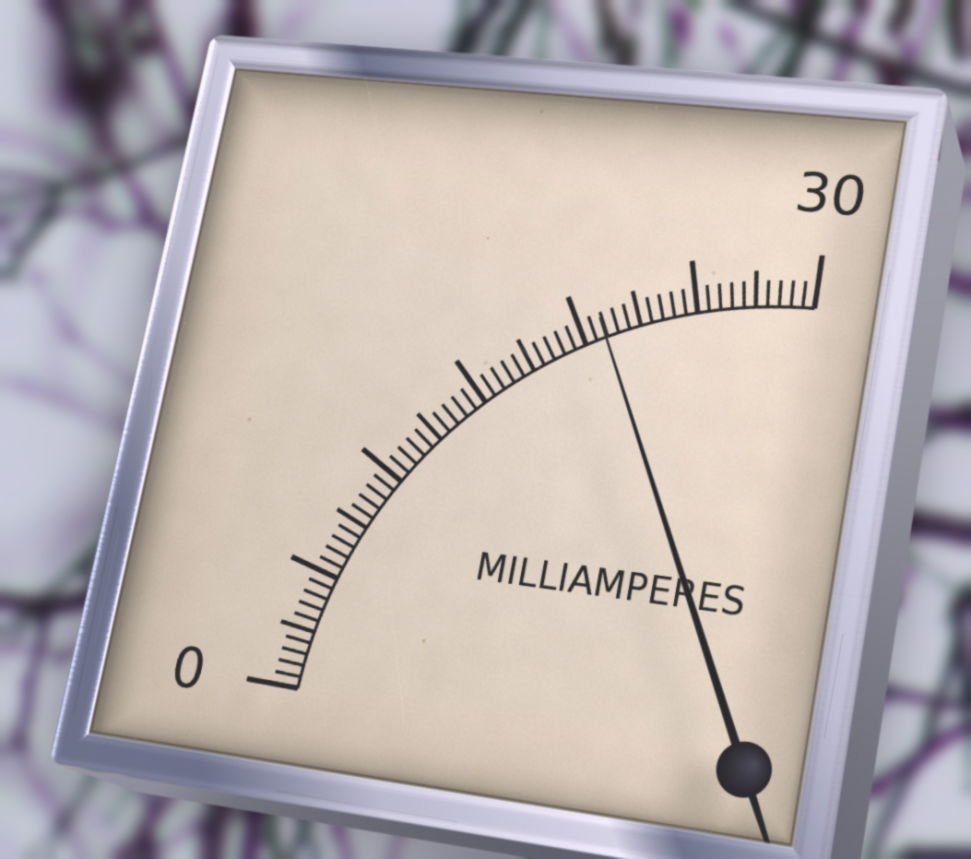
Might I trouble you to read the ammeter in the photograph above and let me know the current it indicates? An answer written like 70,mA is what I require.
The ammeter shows 21,mA
